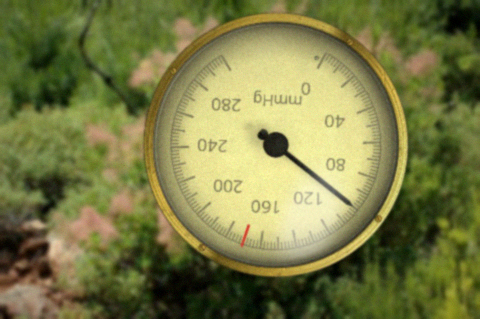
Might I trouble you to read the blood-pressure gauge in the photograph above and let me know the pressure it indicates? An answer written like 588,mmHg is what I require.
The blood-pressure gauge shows 100,mmHg
